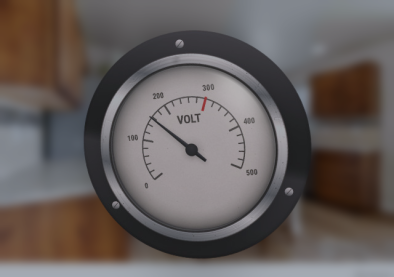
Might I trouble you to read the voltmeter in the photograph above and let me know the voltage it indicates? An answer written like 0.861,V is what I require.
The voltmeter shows 160,V
